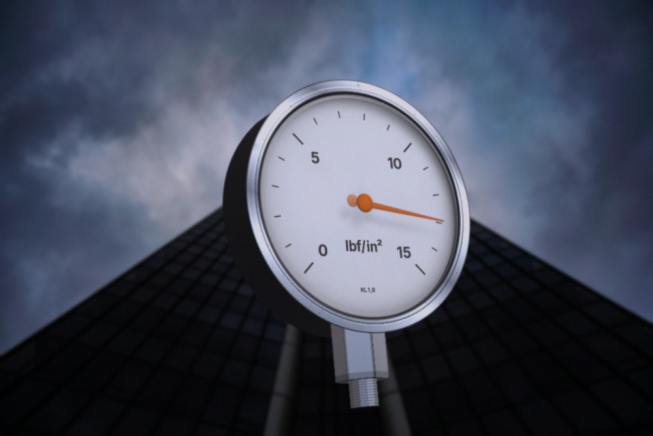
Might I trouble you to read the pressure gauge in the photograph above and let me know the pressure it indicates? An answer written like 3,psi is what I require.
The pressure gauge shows 13,psi
